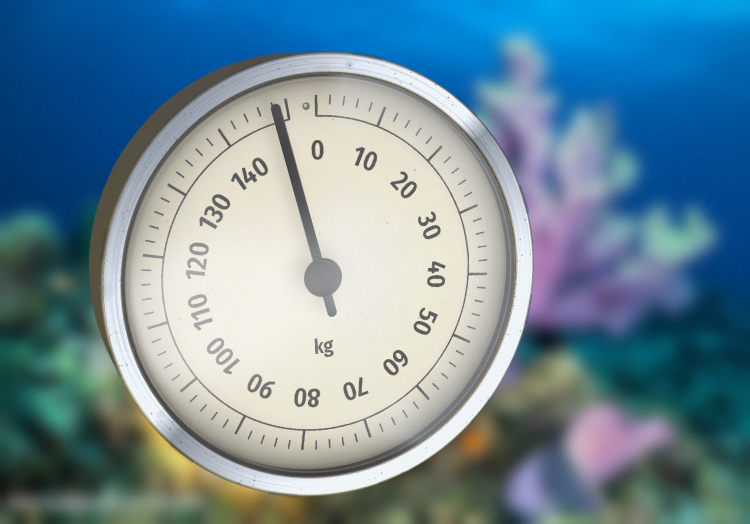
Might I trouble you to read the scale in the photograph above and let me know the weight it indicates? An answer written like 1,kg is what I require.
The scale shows 148,kg
